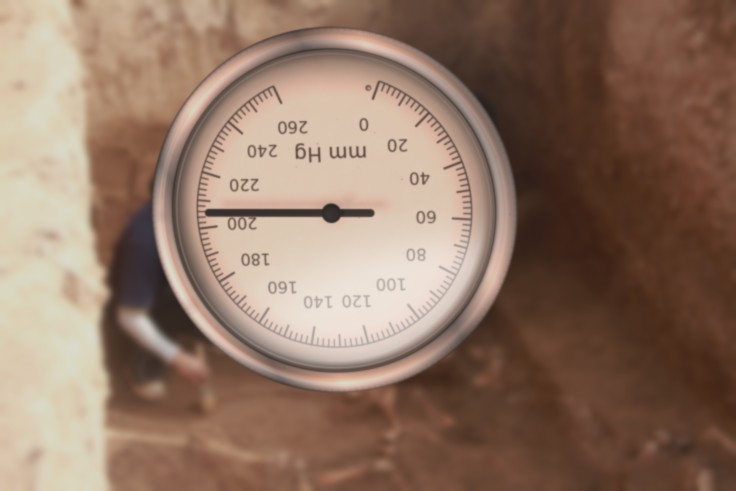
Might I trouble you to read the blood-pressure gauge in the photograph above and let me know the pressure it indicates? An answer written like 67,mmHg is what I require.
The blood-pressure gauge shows 206,mmHg
